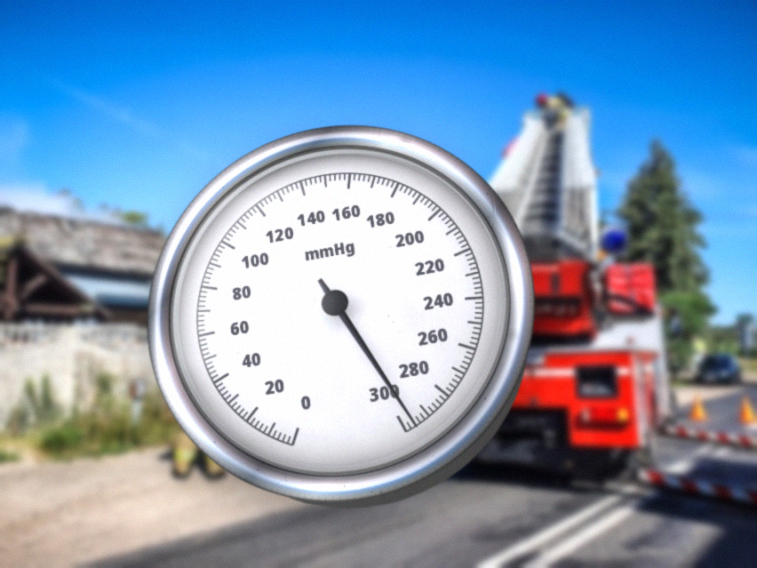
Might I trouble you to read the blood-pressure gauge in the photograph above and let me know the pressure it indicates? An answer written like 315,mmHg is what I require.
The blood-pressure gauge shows 296,mmHg
